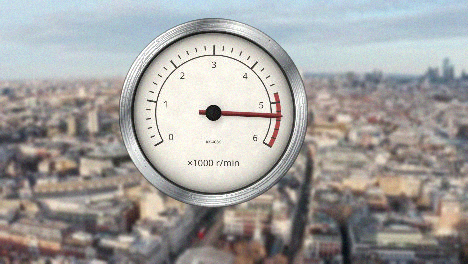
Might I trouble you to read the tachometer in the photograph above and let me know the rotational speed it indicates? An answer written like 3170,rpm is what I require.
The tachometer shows 5300,rpm
